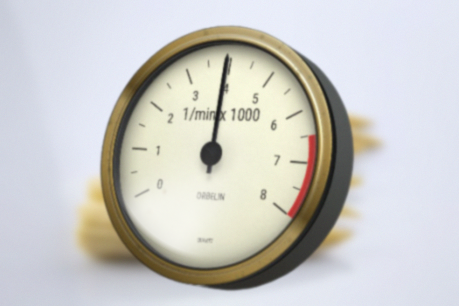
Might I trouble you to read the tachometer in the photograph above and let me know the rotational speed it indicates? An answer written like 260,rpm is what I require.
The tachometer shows 4000,rpm
